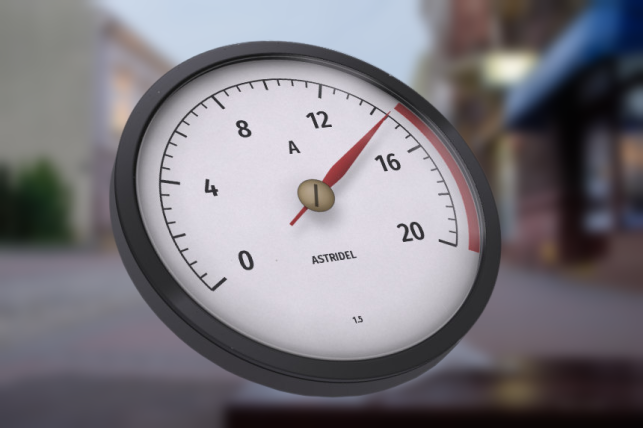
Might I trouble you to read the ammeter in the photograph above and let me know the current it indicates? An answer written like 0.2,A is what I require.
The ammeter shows 14.5,A
